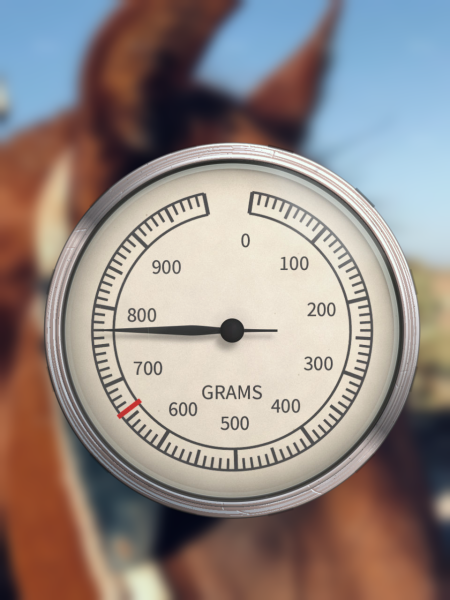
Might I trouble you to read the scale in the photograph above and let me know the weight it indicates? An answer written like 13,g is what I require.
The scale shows 770,g
